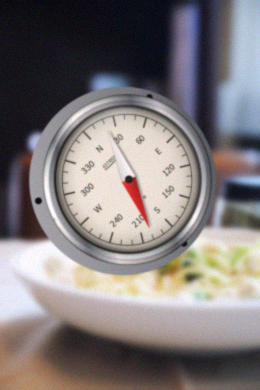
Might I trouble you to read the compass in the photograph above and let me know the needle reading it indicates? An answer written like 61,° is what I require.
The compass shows 200,°
